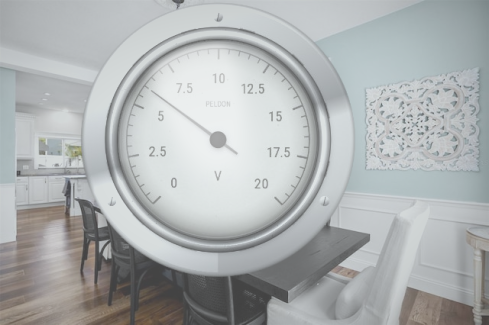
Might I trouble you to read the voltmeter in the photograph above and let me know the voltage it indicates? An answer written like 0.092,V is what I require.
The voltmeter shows 6,V
